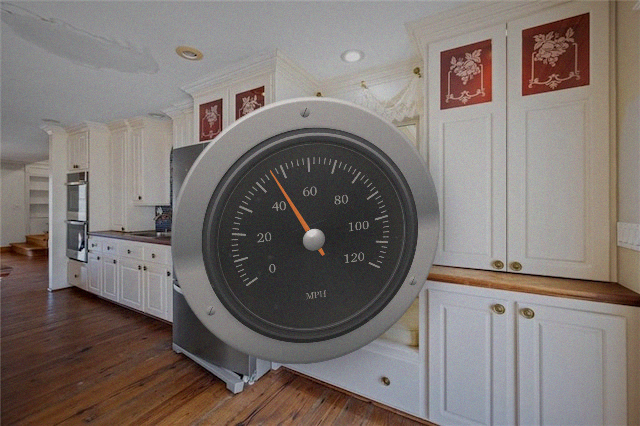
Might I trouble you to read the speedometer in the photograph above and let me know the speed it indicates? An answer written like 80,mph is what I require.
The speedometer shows 46,mph
